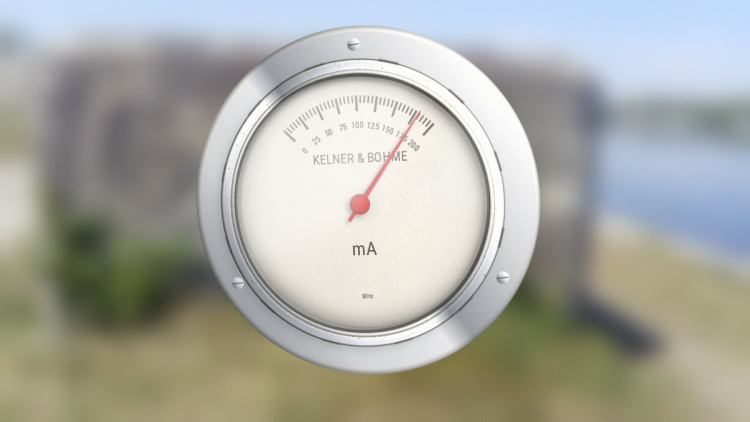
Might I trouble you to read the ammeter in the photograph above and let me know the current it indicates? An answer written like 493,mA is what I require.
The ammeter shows 180,mA
